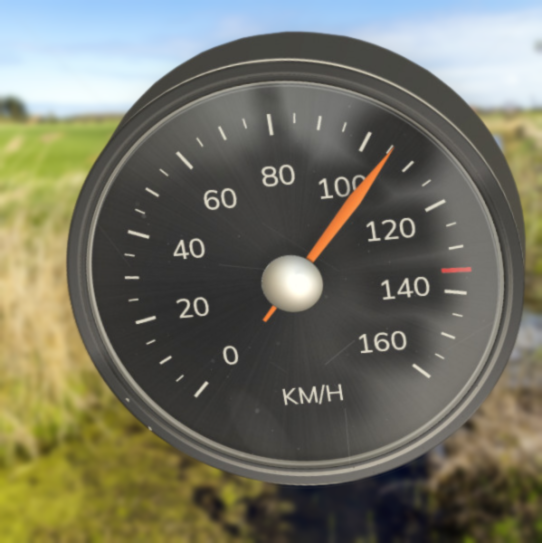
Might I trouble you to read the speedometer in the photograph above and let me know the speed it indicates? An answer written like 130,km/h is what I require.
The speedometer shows 105,km/h
